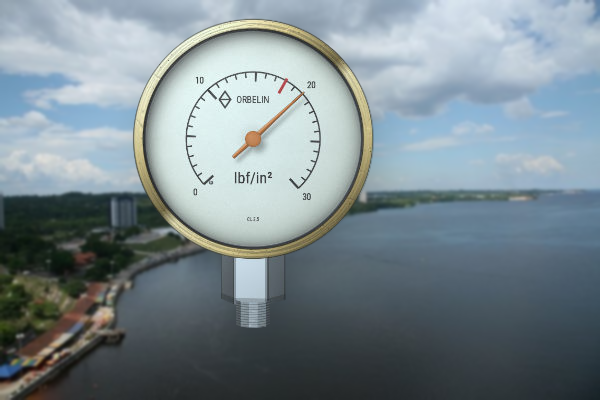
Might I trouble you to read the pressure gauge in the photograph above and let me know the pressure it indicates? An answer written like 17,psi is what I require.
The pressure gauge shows 20,psi
